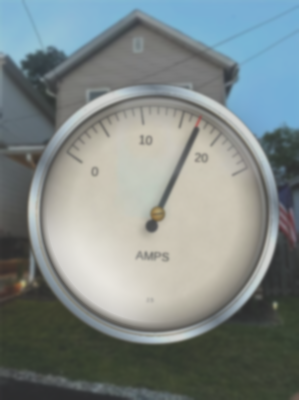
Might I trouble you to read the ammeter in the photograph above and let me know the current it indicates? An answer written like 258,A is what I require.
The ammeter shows 17,A
